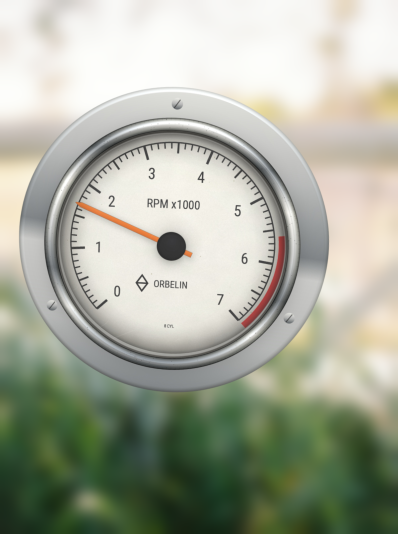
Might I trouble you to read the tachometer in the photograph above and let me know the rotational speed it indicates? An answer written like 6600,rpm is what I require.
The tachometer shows 1700,rpm
